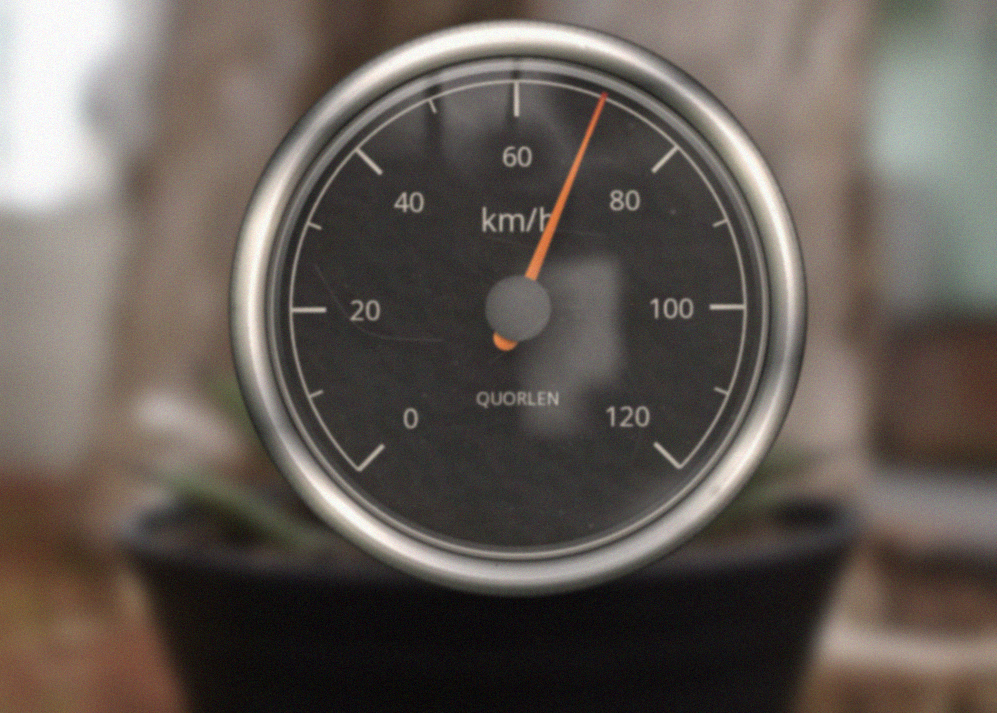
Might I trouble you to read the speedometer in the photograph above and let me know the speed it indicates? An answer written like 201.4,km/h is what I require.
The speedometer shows 70,km/h
